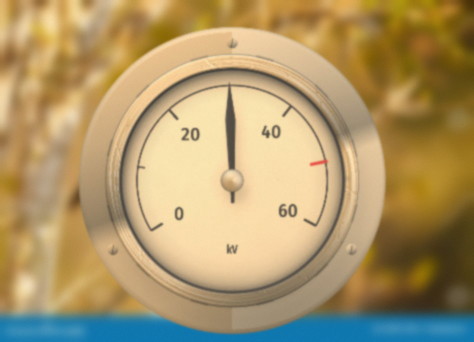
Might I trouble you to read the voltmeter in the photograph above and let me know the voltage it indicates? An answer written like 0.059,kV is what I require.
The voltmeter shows 30,kV
